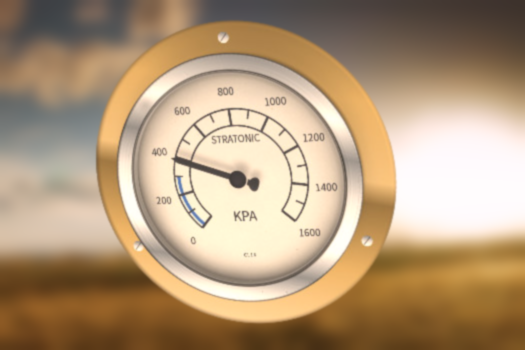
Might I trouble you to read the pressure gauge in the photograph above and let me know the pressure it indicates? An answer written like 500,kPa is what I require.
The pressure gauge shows 400,kPa
